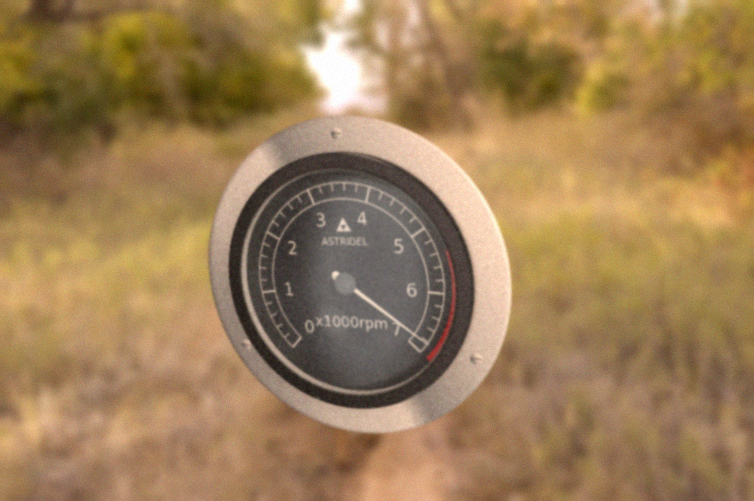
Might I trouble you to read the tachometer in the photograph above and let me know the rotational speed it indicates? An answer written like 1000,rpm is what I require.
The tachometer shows 6800,rpm
